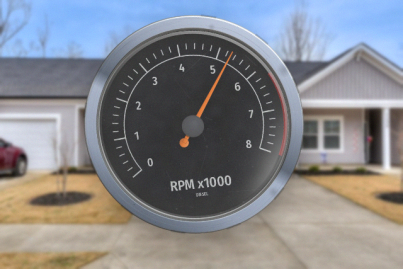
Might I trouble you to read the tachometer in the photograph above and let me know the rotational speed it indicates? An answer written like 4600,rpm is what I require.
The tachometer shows 5300,rpm
